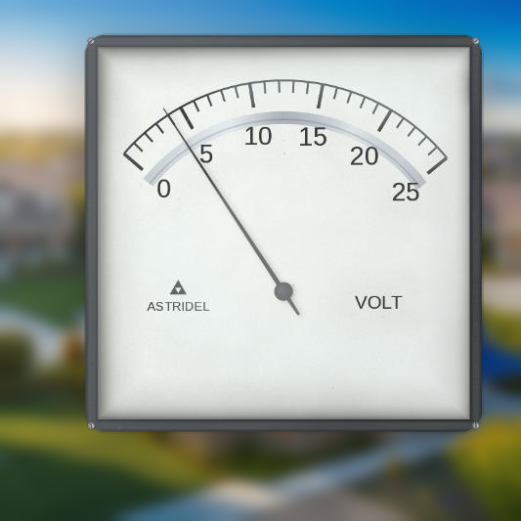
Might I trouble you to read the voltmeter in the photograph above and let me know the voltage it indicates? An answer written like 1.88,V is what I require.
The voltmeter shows 4,V
